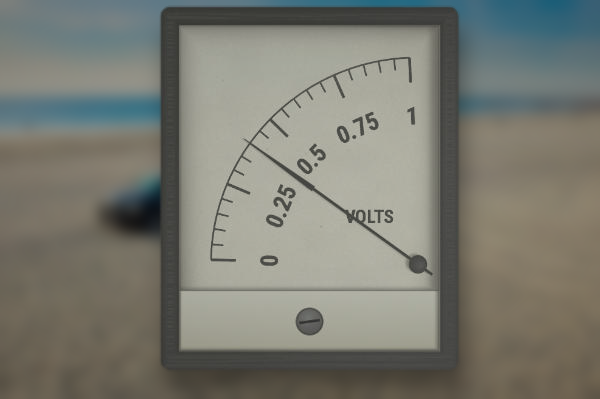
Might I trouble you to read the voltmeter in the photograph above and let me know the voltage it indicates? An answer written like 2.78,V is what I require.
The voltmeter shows 0.4,V
